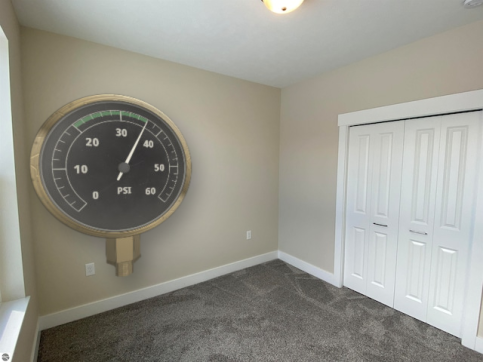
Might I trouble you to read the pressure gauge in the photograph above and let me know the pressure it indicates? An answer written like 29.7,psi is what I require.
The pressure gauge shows 36,psi
